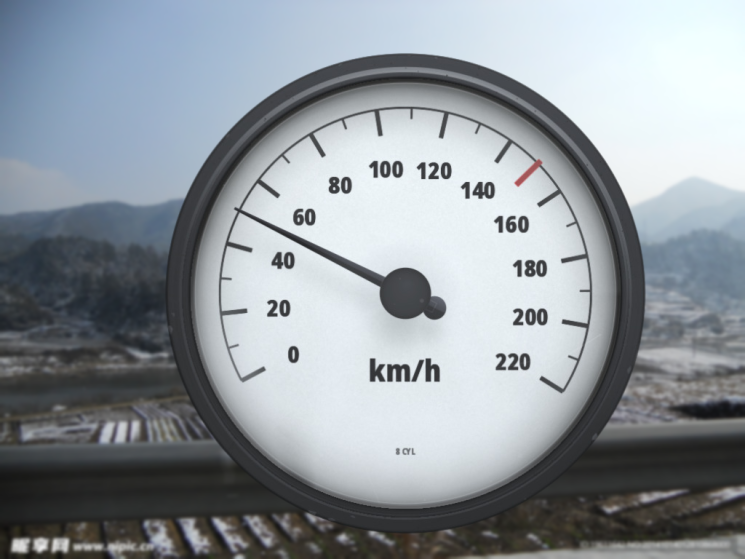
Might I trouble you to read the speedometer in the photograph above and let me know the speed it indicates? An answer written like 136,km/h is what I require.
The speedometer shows 50,km/h
